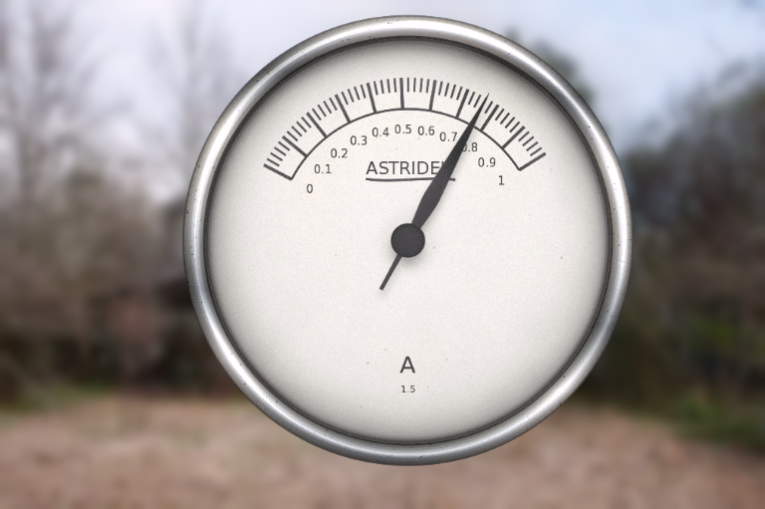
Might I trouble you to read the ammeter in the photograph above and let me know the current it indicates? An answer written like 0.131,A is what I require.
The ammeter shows 0.76,A
